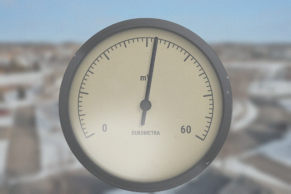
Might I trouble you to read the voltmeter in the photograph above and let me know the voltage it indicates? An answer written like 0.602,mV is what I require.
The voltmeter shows 32,mV
